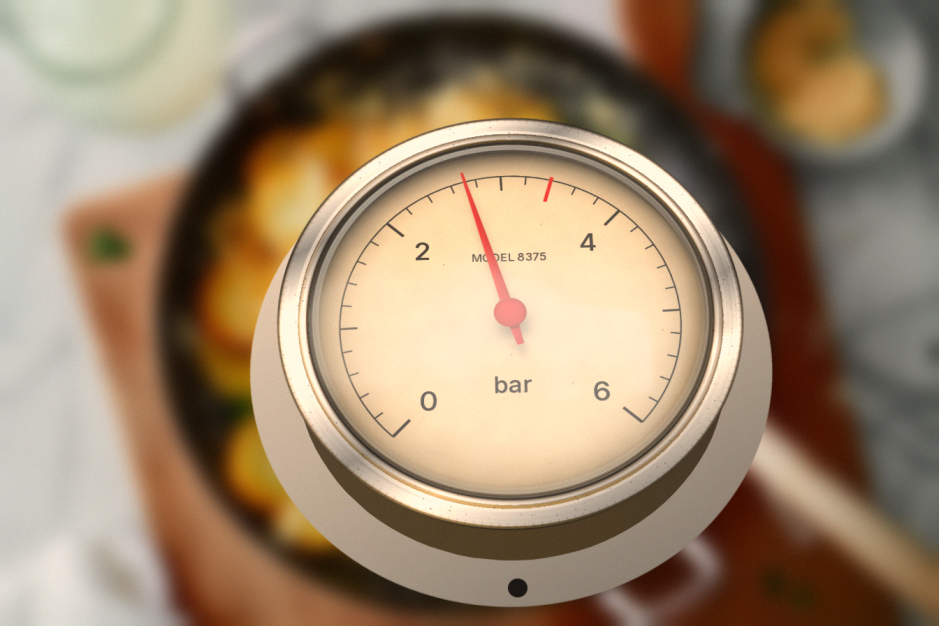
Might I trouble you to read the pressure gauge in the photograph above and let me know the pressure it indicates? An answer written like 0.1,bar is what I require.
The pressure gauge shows 2.7,bar
